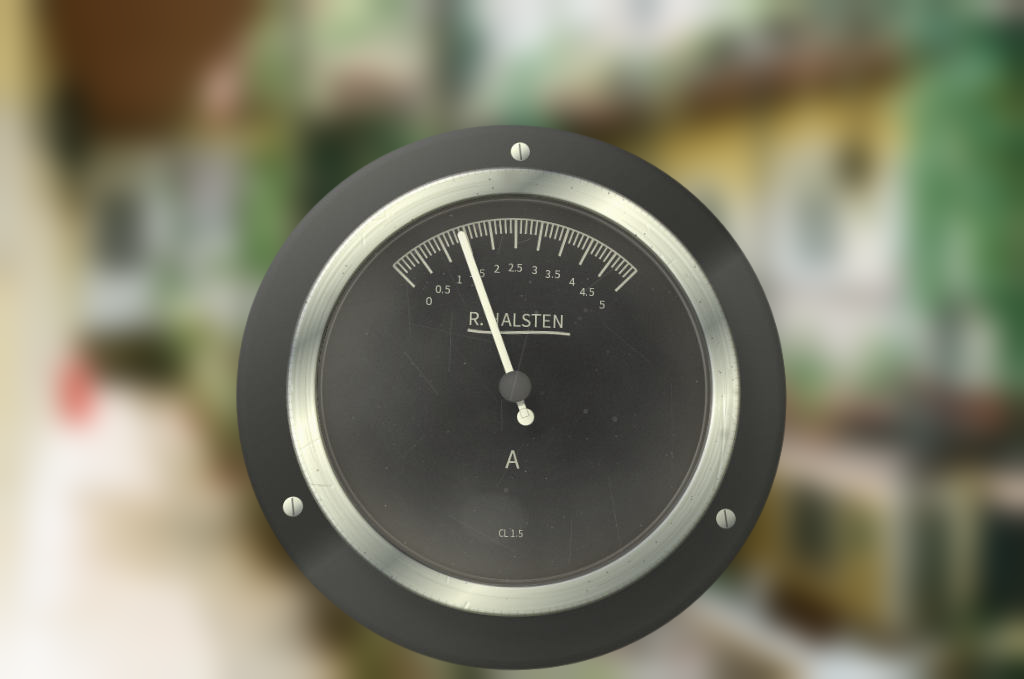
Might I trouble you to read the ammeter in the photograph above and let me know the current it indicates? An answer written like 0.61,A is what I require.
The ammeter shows 1.4,A
